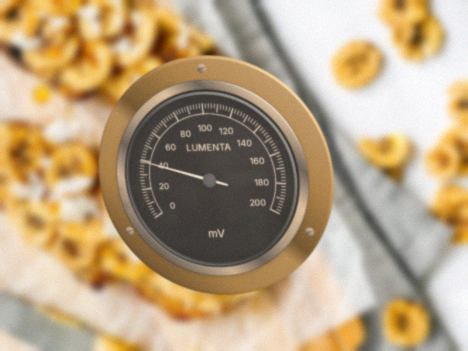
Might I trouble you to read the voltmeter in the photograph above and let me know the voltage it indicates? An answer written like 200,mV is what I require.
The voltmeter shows 40,mV
